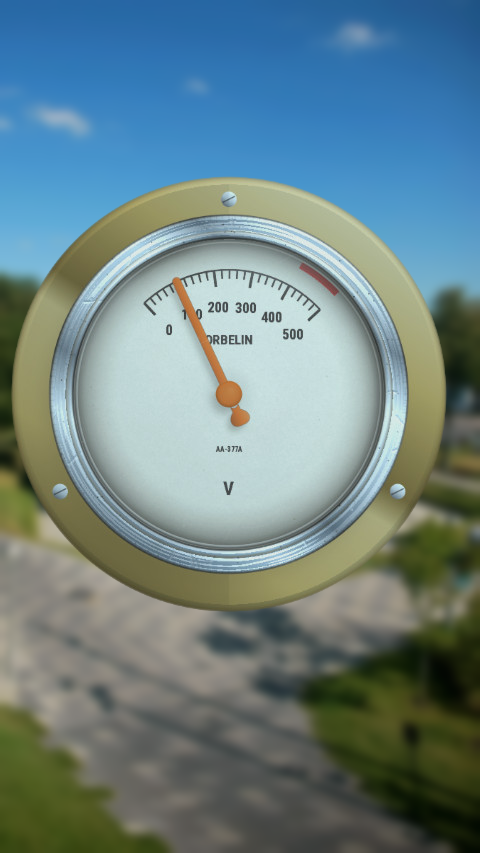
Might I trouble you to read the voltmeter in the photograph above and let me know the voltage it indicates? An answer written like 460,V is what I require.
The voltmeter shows 100,V
